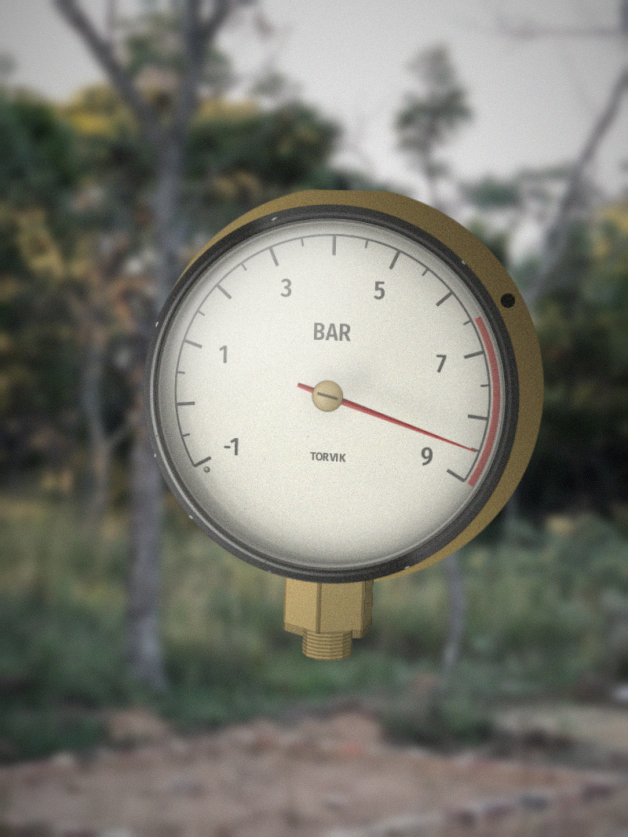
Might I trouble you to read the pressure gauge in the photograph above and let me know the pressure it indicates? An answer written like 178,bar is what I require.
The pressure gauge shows 8.5,bar
